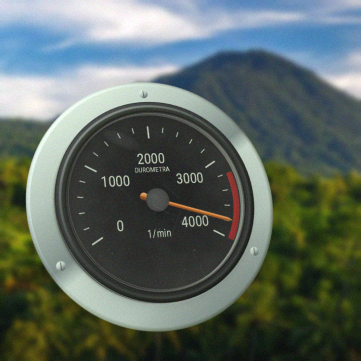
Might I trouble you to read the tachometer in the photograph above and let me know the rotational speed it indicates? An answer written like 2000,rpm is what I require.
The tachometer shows 3800,rpm
